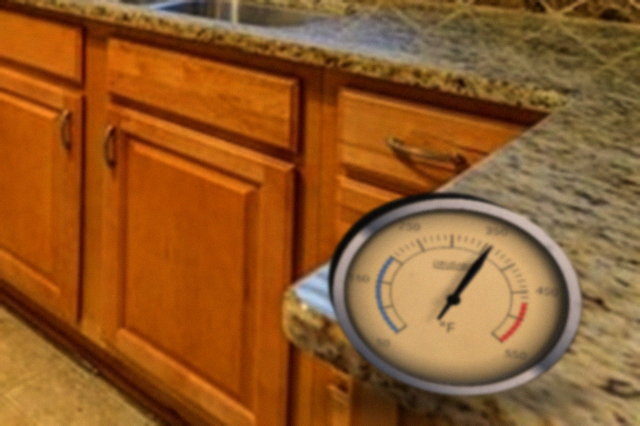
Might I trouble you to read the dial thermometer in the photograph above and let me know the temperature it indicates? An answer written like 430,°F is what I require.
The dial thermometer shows 350,°F
